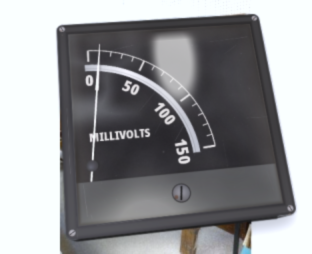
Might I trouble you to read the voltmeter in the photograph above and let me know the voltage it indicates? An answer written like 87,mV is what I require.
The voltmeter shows 10,mV
